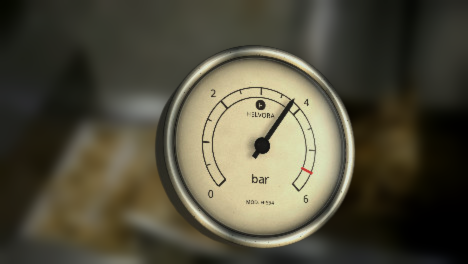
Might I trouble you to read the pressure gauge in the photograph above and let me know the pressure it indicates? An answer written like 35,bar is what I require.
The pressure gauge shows 3.75,bar
